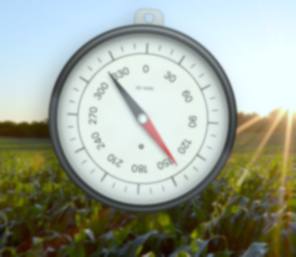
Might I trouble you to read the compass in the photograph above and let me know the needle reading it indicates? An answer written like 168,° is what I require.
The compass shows 140,°
